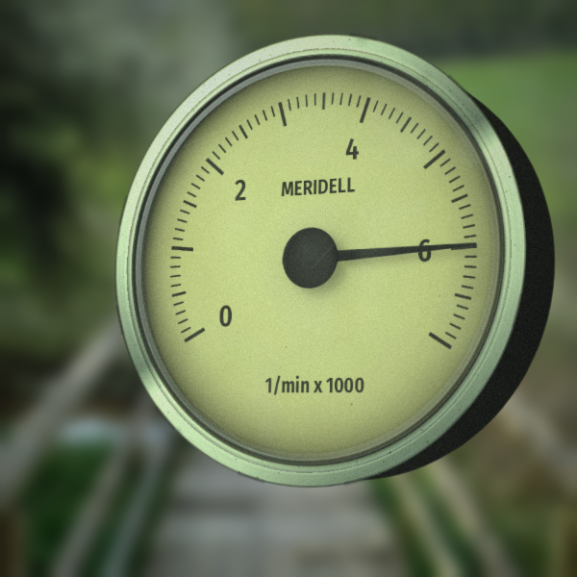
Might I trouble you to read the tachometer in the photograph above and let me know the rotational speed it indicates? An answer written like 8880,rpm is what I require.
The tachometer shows 6000,rpm
